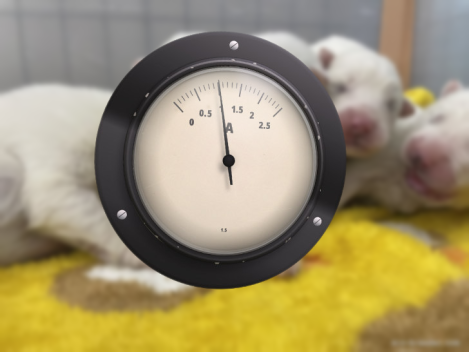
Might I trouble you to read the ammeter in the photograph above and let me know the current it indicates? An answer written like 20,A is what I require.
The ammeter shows 1,A
